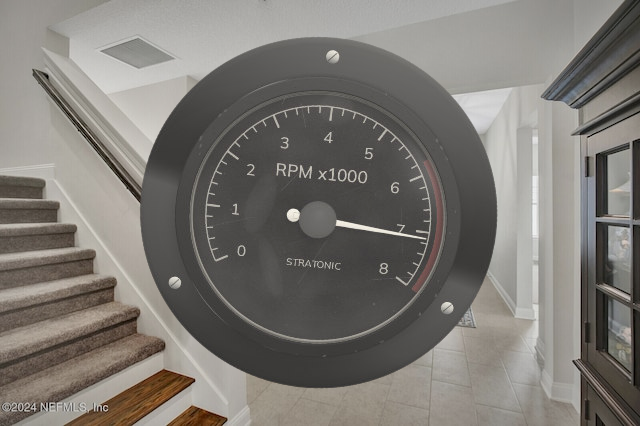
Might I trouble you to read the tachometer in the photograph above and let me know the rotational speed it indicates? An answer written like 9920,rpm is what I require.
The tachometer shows 7100,rpm
